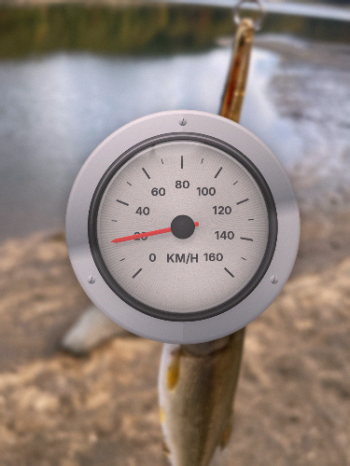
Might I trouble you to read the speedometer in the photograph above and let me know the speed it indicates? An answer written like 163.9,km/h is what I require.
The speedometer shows 20,km/h
